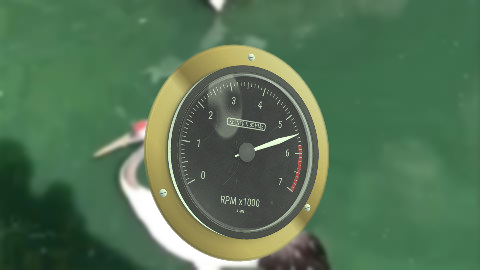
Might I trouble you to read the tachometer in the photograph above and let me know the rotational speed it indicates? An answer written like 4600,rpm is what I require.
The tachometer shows 5500,rpm
